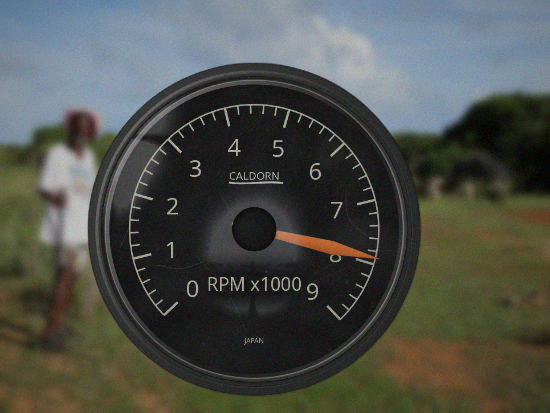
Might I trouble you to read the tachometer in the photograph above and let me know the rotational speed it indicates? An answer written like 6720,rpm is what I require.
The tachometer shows 7900,rpm
